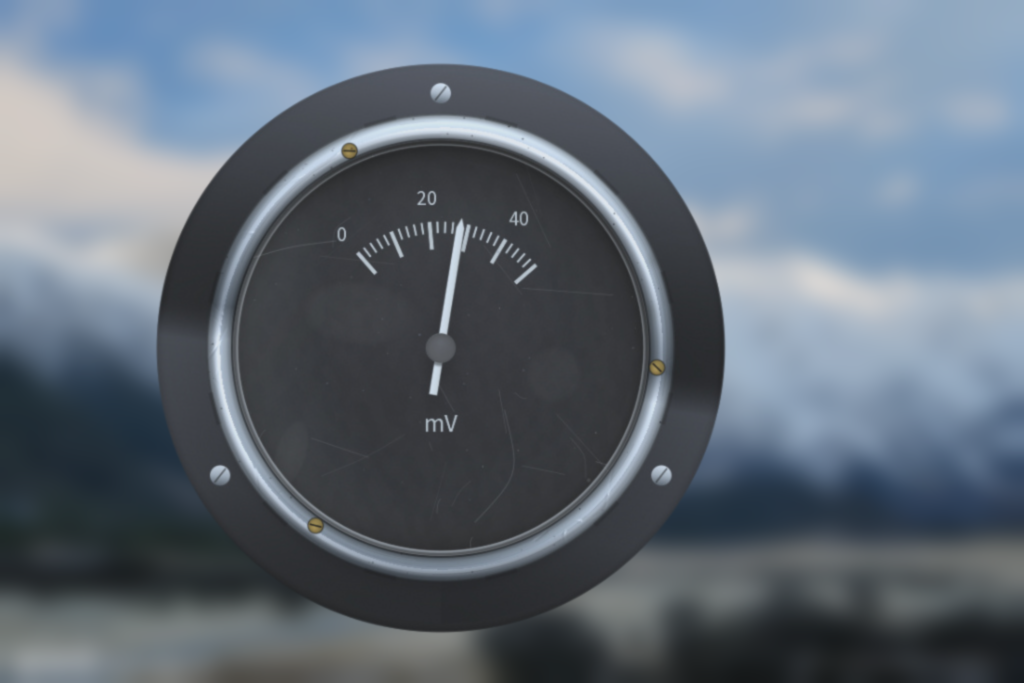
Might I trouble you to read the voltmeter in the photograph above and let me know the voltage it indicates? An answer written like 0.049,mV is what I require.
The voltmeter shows 28,mV
